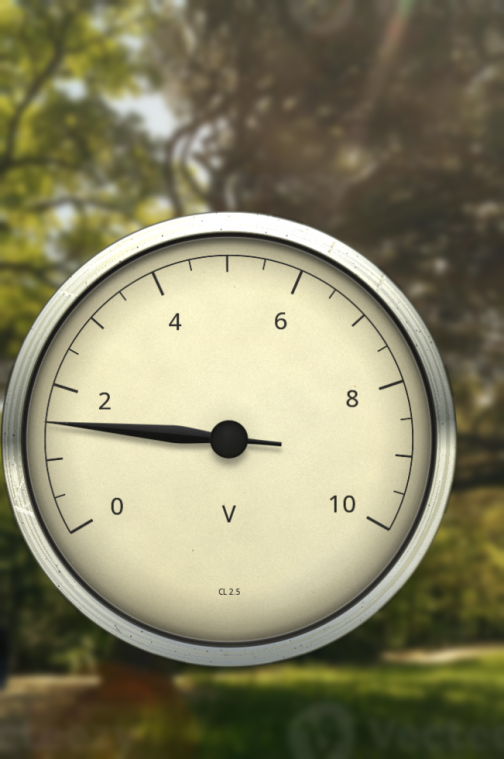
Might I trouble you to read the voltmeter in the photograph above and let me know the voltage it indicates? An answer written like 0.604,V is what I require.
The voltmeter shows 1.5,V
